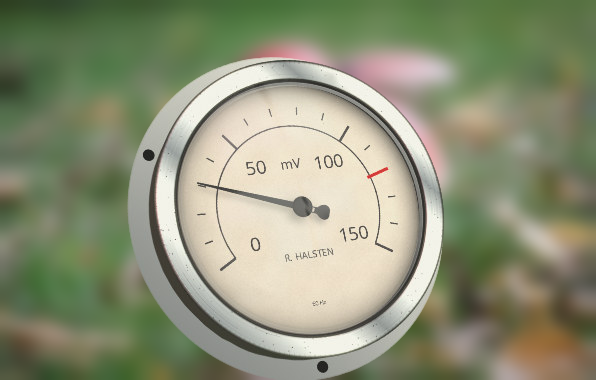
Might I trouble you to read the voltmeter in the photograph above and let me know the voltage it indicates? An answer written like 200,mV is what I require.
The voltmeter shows 30,mV
